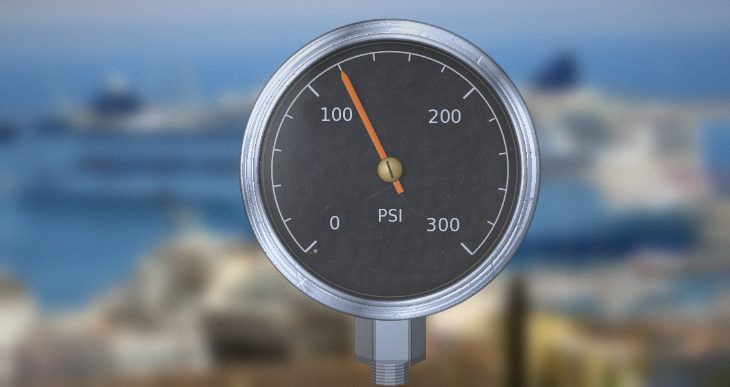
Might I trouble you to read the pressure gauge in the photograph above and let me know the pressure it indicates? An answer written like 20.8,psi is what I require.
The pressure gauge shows 120,psi
